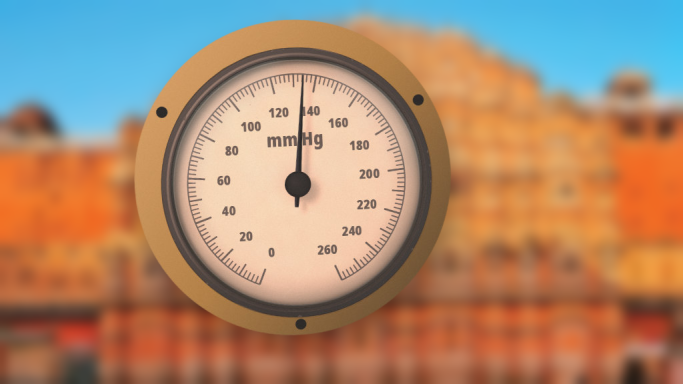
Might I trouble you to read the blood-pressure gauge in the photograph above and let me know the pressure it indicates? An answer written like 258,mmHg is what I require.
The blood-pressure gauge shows 134,mmHg
